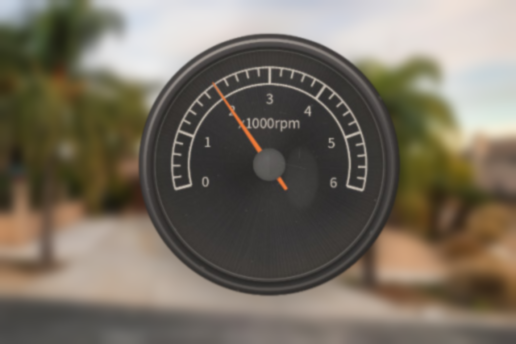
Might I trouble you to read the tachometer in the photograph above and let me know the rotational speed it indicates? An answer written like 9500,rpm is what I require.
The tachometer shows 2000,rpm
